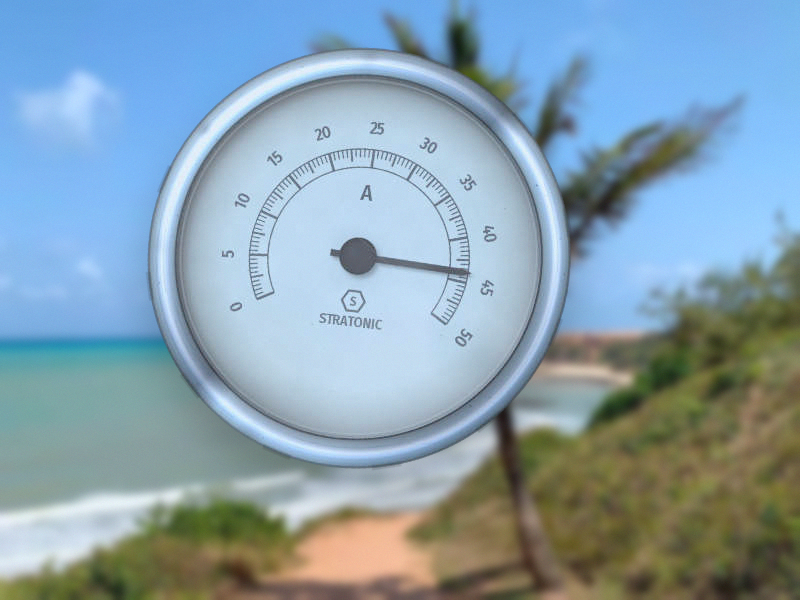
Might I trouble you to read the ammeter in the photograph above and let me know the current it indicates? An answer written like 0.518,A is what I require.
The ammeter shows 44,A
